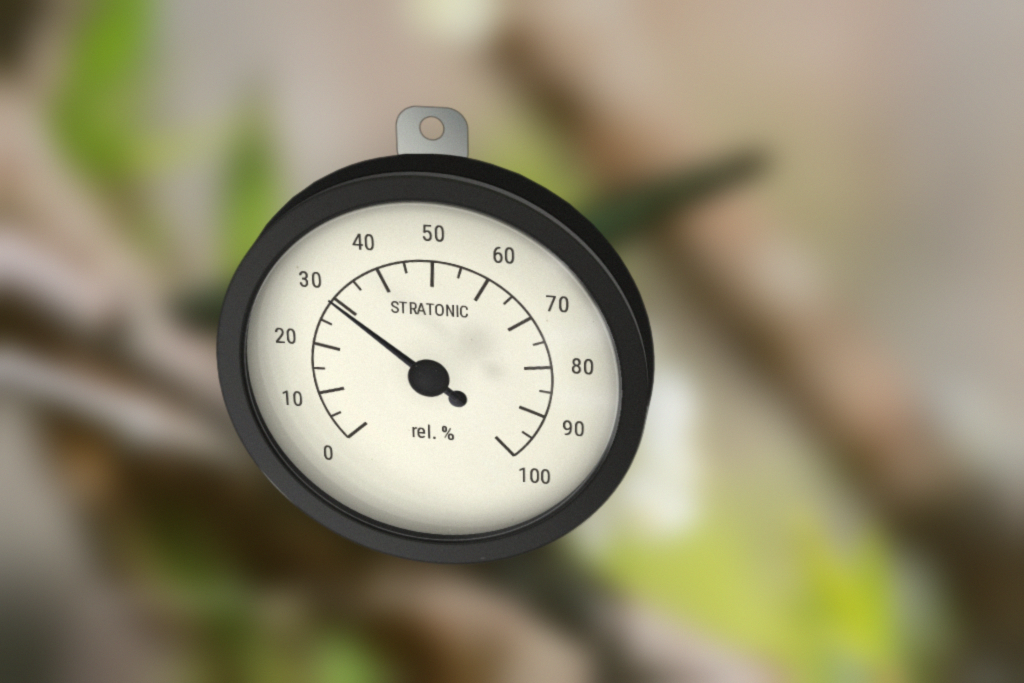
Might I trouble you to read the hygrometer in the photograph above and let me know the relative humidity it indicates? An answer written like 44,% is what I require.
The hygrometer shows 30,%
